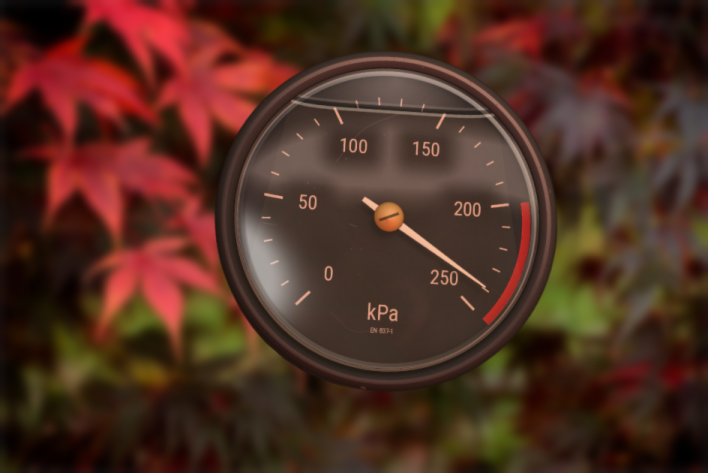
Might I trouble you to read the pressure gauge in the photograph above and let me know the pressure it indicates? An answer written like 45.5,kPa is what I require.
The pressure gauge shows 240,kPa
